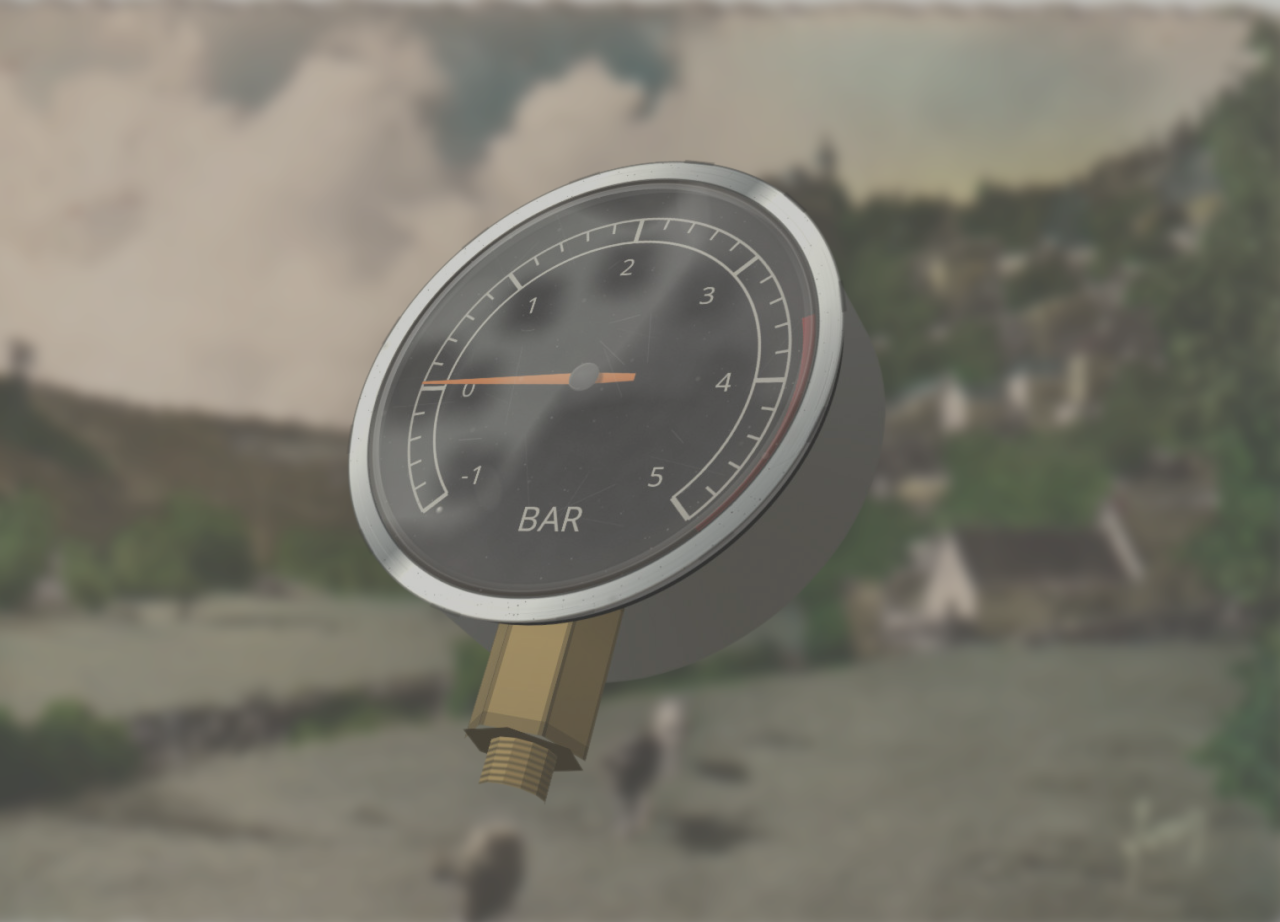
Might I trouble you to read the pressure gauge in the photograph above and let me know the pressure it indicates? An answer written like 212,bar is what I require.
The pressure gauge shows 0,bar
